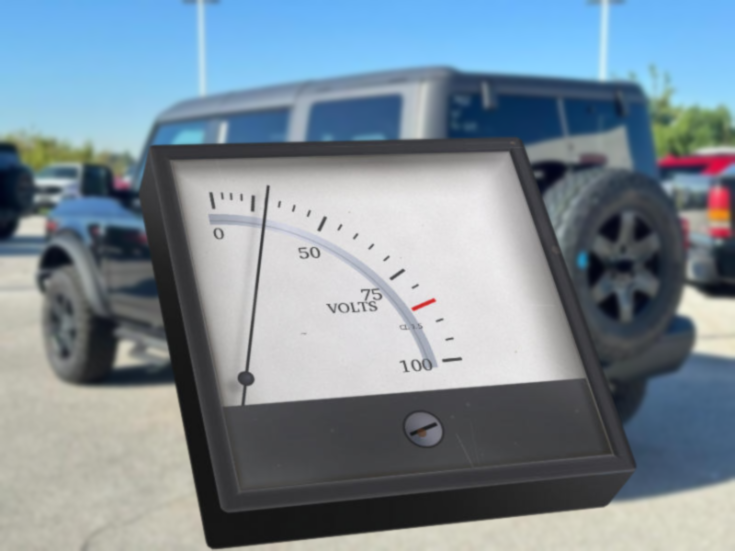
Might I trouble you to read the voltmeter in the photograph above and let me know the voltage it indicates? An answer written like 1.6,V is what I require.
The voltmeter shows 30,V
